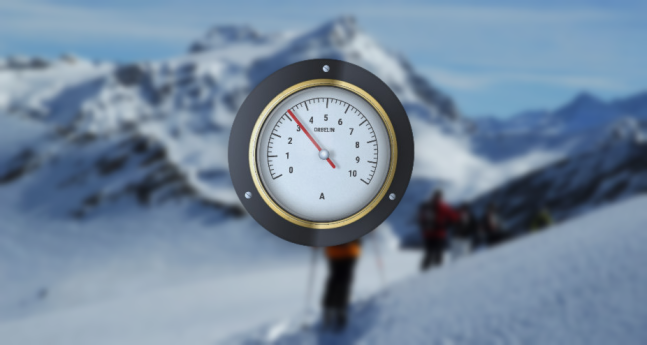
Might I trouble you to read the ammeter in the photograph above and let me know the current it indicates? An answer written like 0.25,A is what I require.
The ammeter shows 3.2,A
